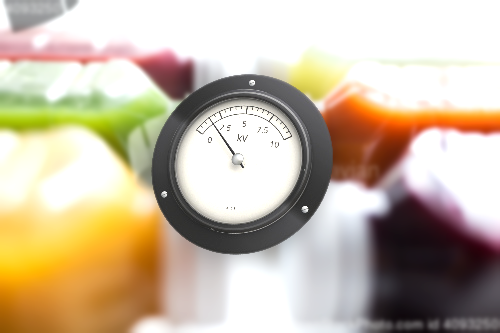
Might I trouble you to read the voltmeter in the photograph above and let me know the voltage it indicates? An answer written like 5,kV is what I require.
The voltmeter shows 1.5,kV
